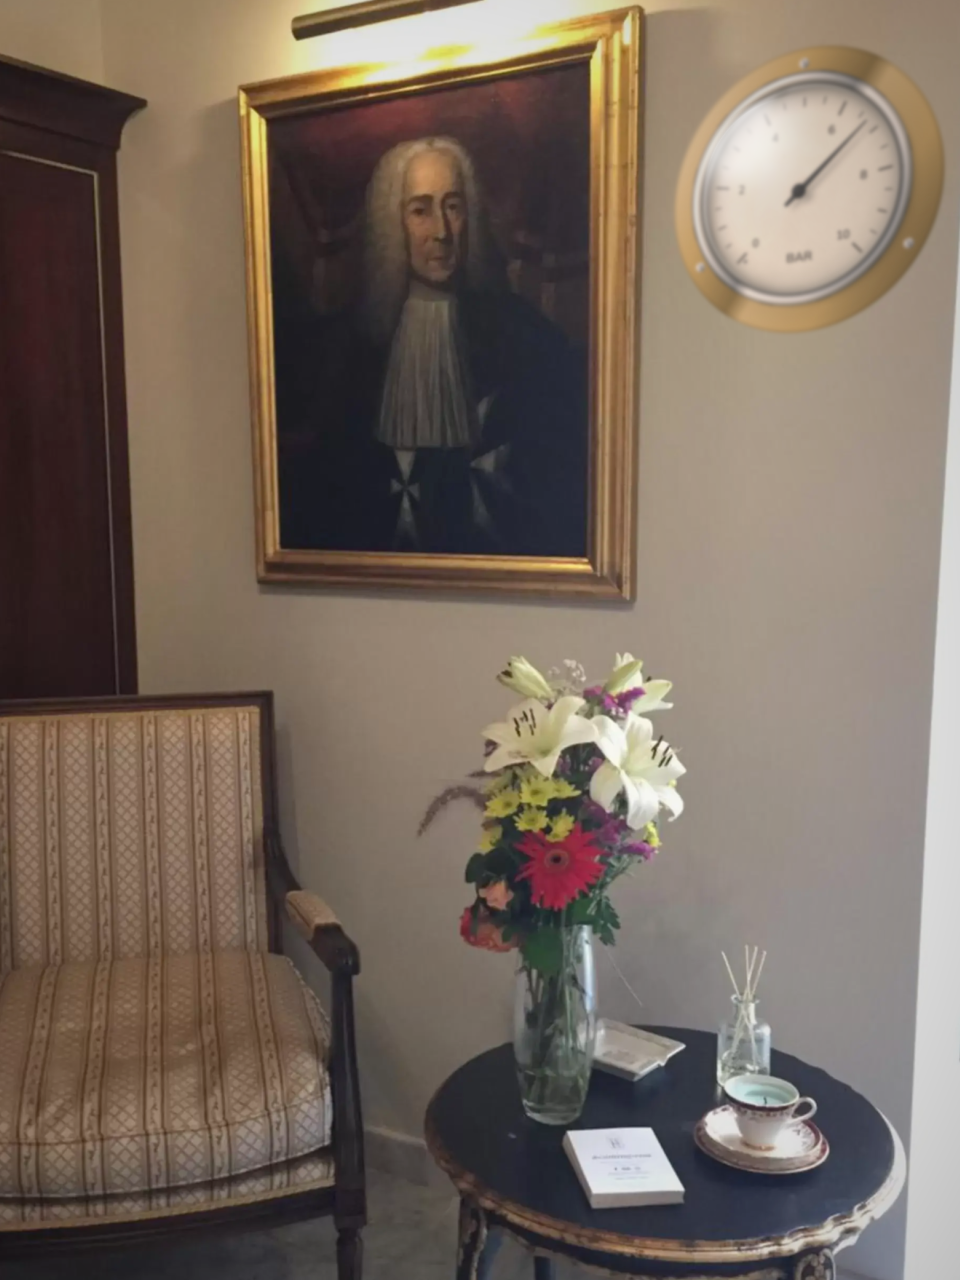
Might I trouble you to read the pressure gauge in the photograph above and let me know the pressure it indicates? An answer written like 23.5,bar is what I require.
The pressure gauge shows 6.75,bar
